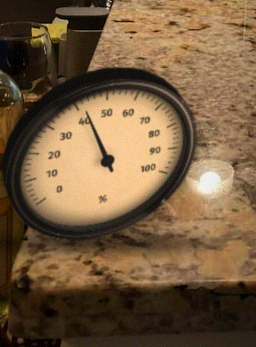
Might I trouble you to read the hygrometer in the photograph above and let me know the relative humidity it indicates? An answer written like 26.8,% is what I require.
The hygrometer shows 42,%
